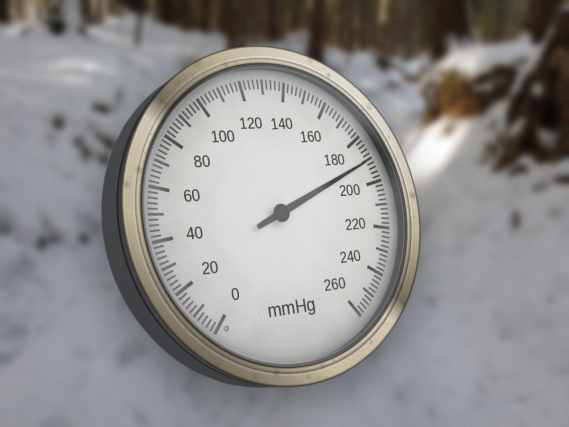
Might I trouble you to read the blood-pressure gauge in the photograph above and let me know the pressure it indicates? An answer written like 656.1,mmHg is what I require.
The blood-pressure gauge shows 190,mmHg
